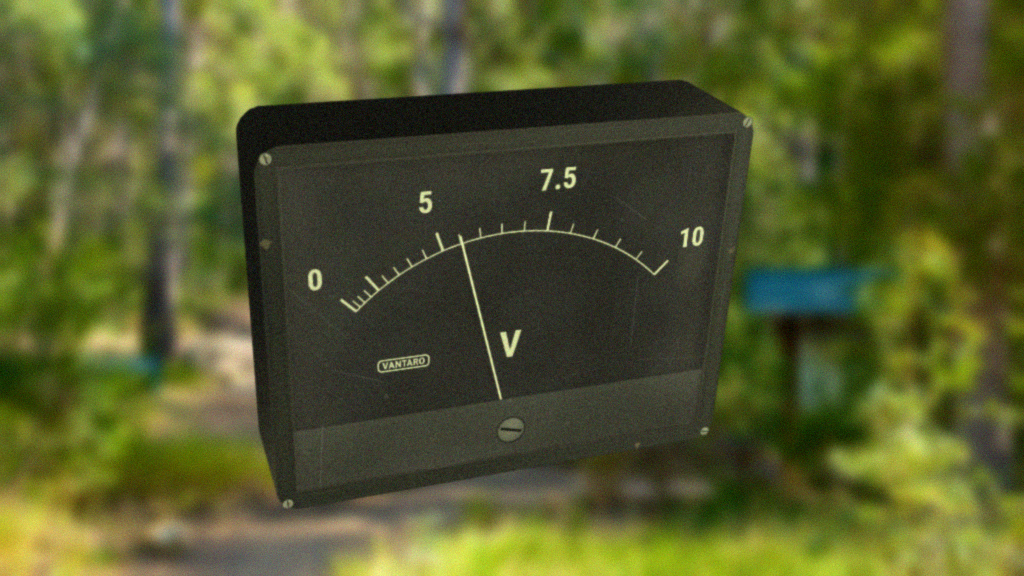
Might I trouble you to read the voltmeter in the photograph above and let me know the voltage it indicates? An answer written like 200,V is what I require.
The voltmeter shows 5.5,V
